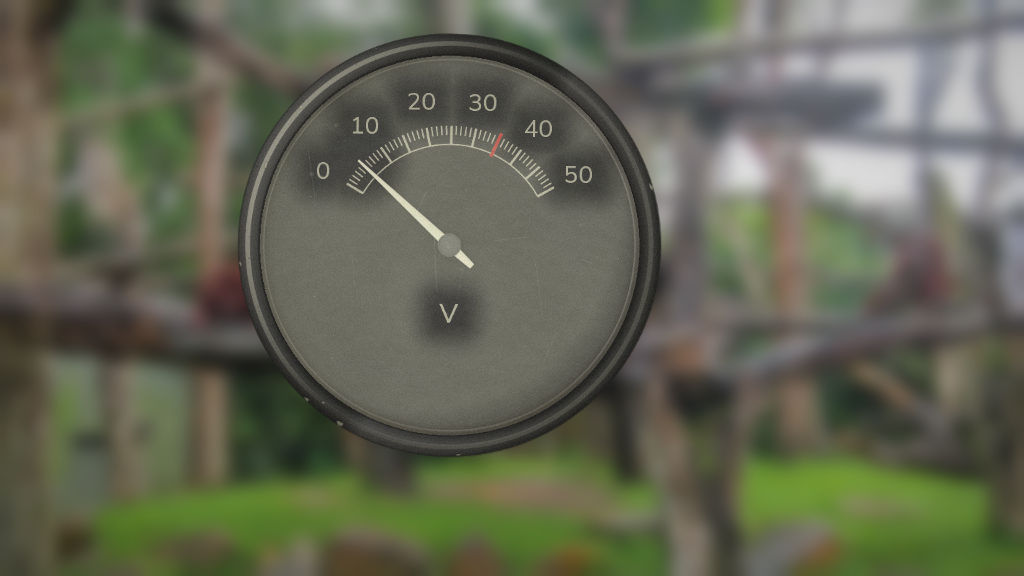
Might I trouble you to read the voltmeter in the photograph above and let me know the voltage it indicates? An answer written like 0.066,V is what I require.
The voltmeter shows 5,V
